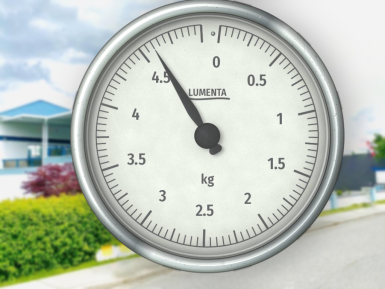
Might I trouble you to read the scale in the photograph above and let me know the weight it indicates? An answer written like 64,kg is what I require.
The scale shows 4.6,kg
